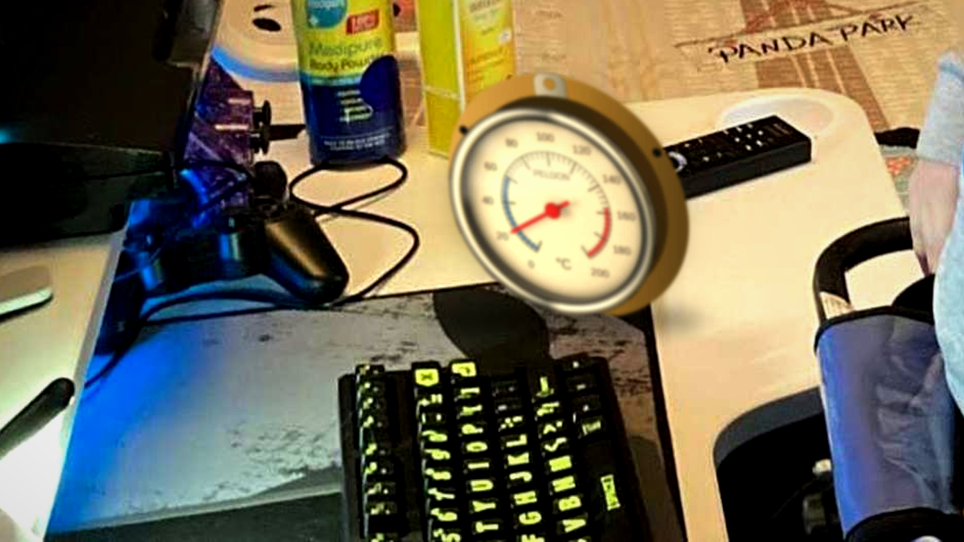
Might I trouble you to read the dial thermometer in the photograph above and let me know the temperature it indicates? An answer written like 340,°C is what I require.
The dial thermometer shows 20,°C
